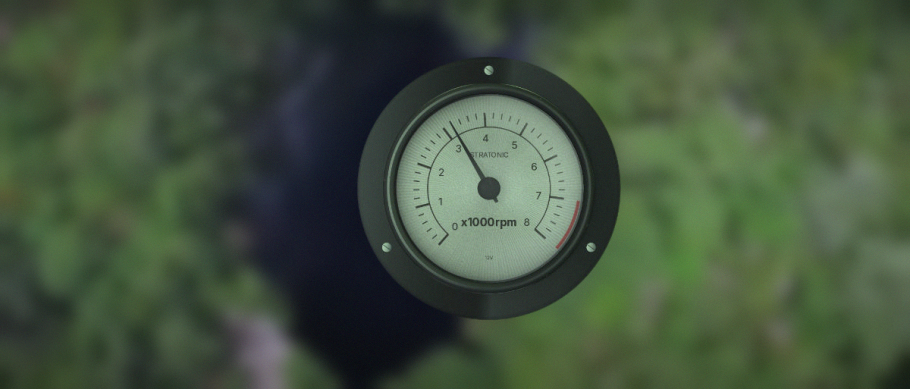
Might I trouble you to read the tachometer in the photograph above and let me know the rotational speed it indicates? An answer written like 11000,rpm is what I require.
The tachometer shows 3200,rpm
